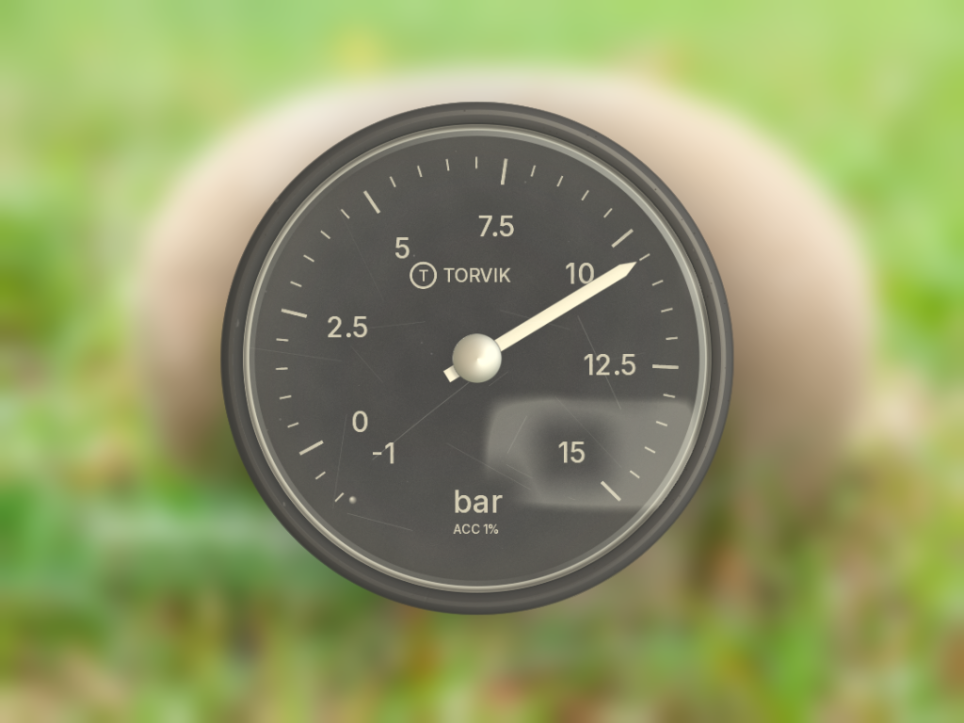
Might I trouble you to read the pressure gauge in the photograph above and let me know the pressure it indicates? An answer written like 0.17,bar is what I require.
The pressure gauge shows 10.5,bar
